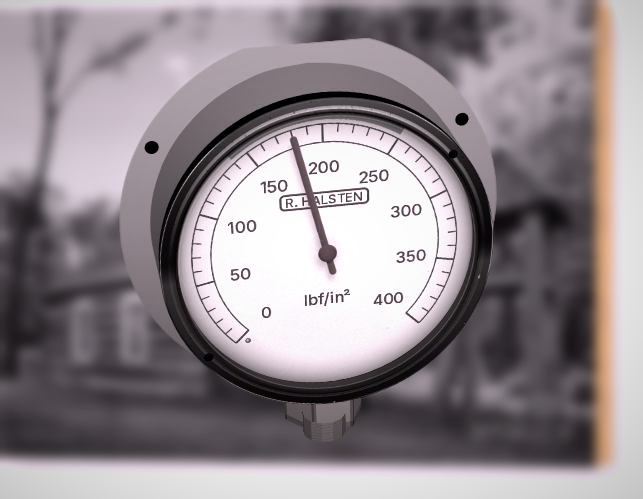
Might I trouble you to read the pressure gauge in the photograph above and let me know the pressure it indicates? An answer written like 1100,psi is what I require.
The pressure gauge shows 180,psi
